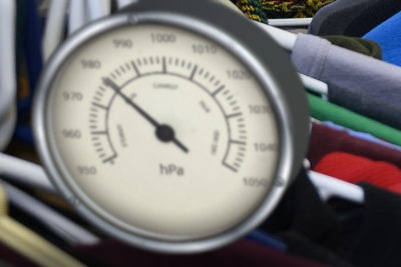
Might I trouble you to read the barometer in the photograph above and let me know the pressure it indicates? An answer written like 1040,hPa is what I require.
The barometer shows 980,hPa
